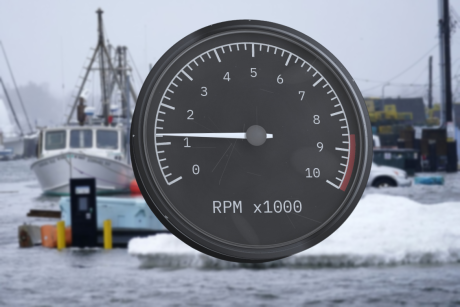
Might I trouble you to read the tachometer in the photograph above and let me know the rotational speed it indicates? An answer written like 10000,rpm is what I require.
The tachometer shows 1200,rpm
